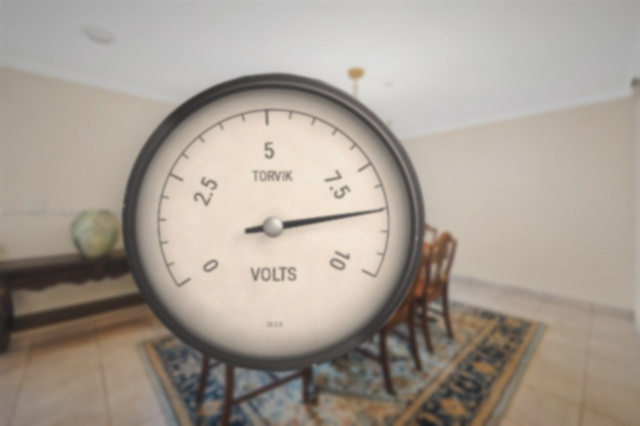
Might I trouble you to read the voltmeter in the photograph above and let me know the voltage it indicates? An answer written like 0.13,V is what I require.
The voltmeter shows 8.5,V
